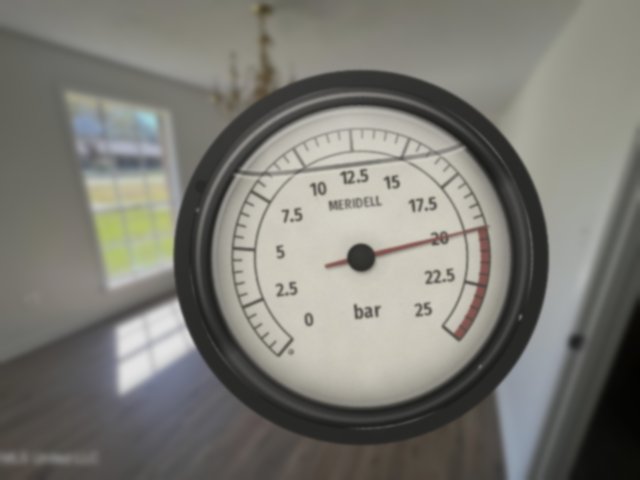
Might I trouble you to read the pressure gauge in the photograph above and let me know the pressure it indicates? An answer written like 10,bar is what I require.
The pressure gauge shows 20,bar
